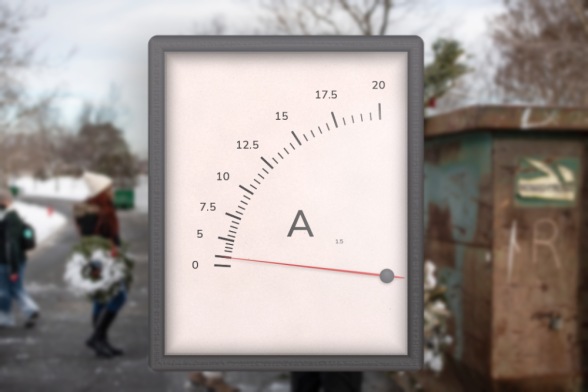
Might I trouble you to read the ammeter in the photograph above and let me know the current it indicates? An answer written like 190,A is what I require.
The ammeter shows 2.5,A
